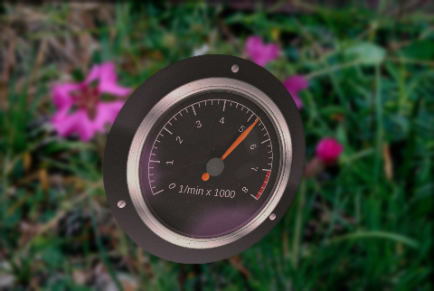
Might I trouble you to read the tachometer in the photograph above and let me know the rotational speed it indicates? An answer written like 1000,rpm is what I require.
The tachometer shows 5200,rpm
